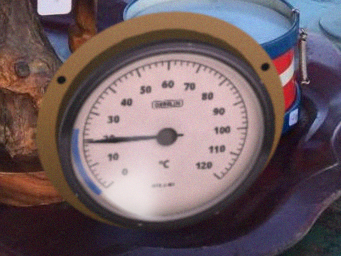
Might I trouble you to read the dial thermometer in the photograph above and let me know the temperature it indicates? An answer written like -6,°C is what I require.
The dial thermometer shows 20,°C
